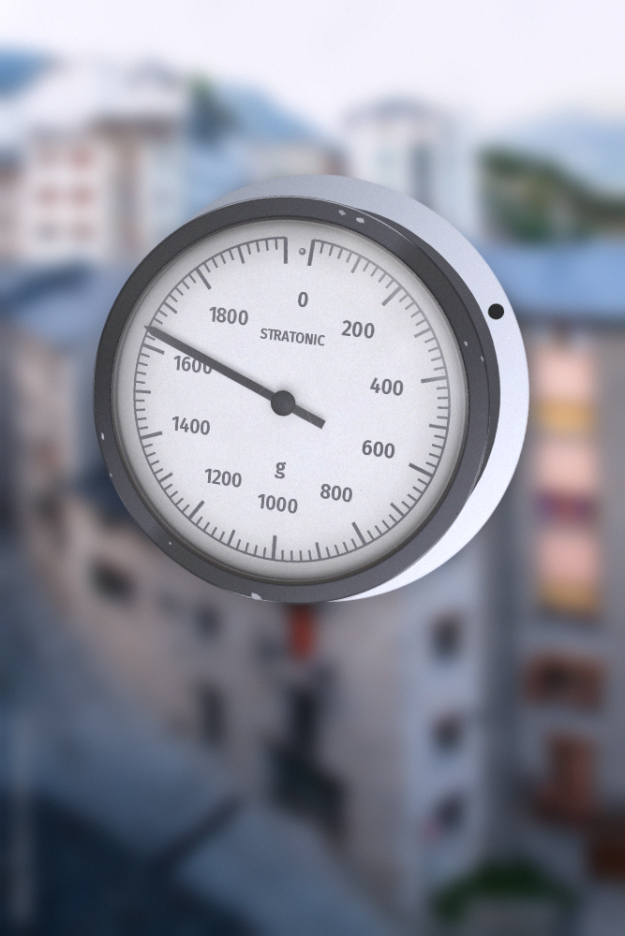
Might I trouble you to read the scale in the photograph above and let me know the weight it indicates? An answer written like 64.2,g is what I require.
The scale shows 1640,g
